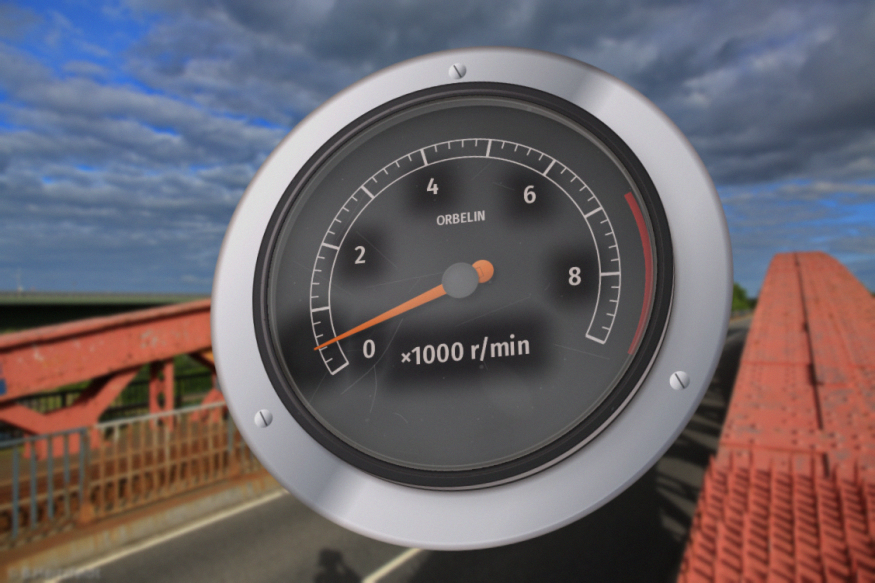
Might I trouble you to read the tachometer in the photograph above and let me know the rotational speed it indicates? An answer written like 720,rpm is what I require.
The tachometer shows 400,rpm
